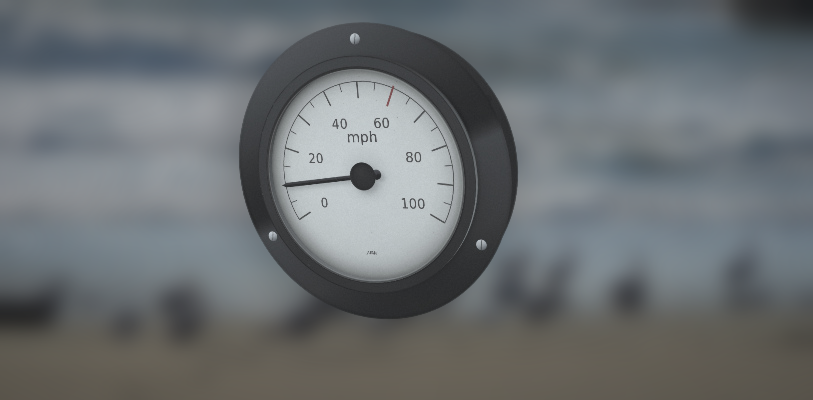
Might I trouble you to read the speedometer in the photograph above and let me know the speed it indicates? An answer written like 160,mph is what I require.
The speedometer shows 10,mph
